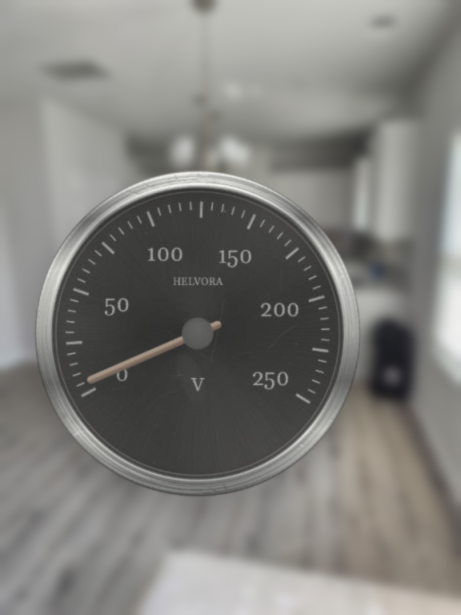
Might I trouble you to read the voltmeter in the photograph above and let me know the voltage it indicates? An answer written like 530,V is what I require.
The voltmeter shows 5,V
